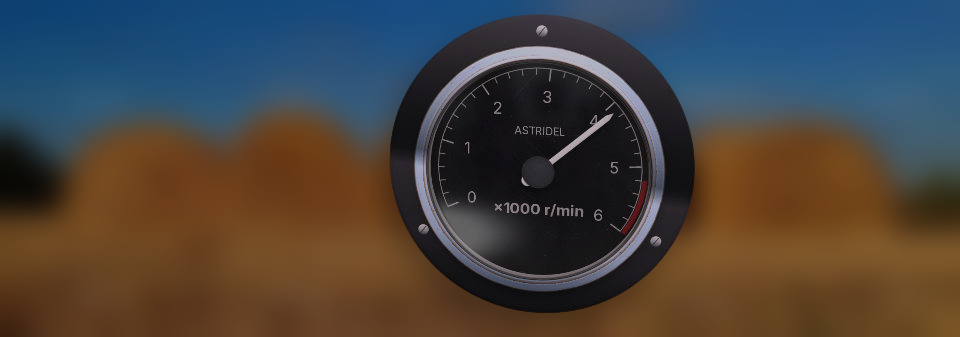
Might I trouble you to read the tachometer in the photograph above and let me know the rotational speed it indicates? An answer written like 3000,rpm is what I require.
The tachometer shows 4100,rpm
